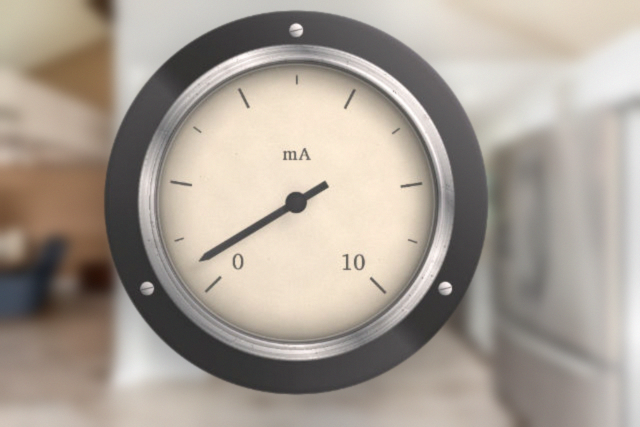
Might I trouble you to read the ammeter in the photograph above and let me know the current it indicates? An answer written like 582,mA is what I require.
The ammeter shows 0.5,mA
